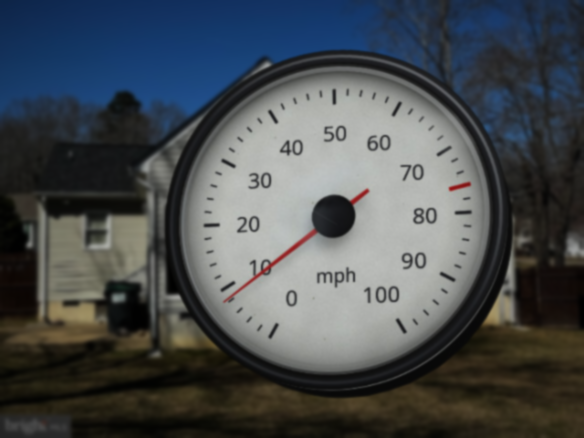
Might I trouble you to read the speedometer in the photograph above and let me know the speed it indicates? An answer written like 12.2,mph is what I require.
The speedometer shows 8,mph
